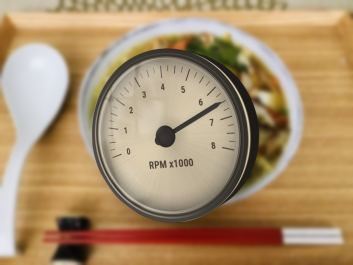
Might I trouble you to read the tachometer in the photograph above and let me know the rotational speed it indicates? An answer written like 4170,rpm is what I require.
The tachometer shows 6500,rpm
